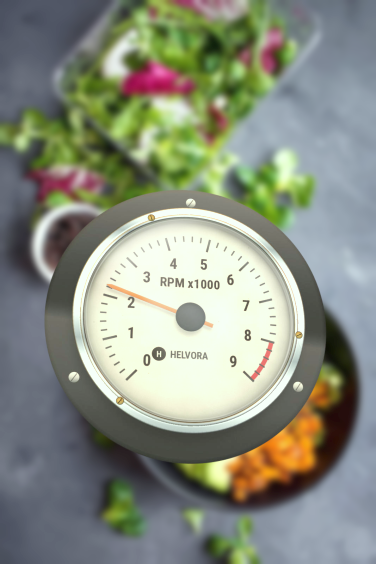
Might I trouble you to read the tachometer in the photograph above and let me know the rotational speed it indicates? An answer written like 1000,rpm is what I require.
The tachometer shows 2200,rpm
